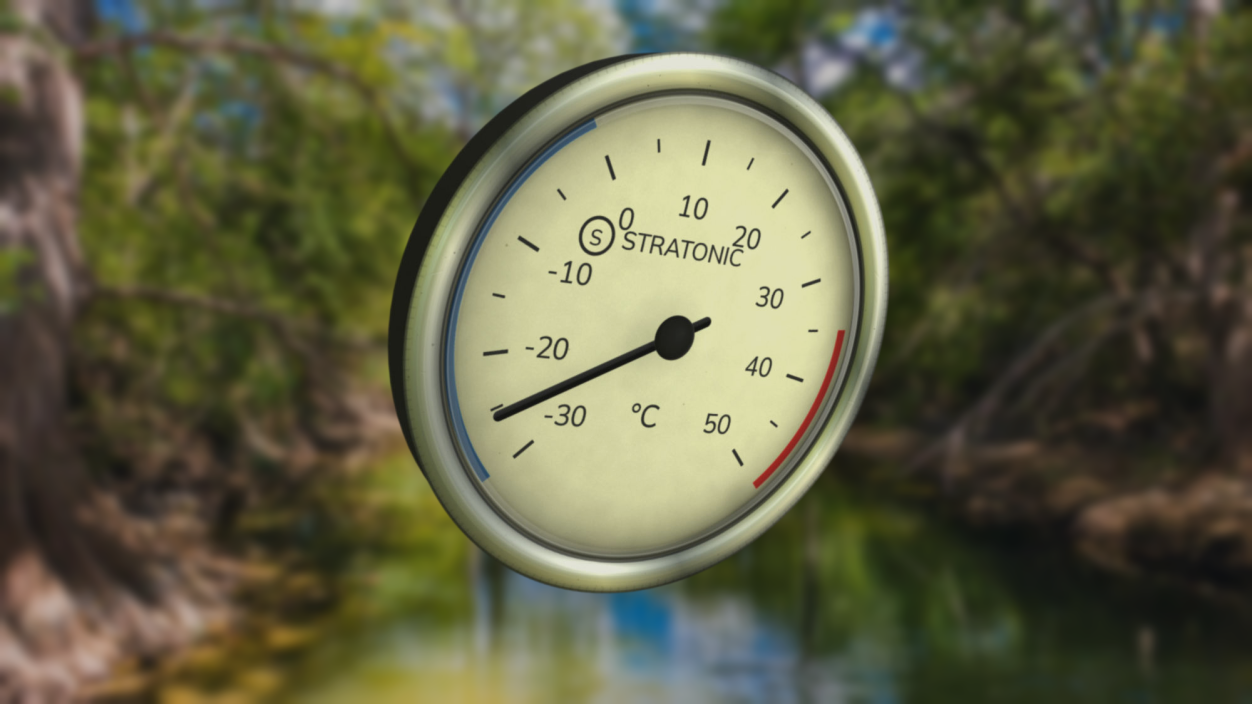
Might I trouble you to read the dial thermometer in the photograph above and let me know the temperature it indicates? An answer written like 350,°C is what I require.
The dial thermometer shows -25,°C
